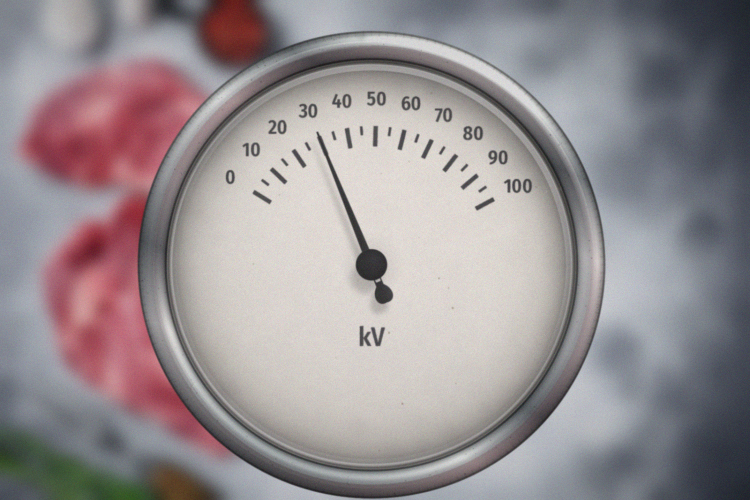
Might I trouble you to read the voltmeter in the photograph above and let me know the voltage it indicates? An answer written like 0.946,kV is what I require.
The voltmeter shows 30,kV
